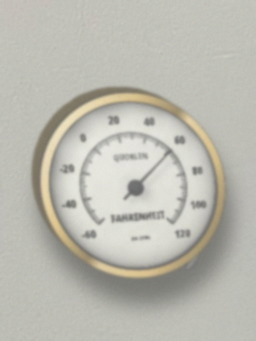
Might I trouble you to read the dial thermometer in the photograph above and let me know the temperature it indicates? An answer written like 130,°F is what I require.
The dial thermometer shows 60,°F
